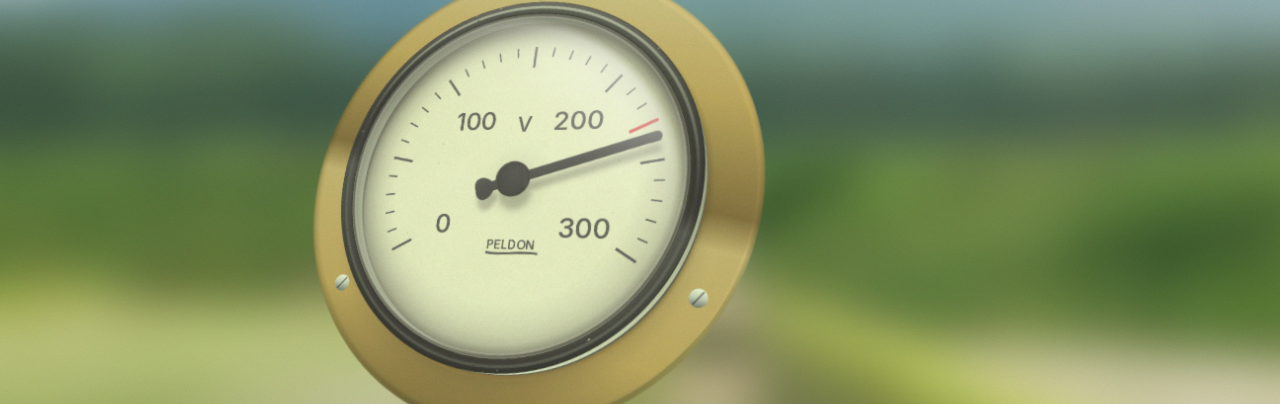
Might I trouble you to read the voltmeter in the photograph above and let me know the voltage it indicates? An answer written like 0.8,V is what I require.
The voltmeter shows 240,V
